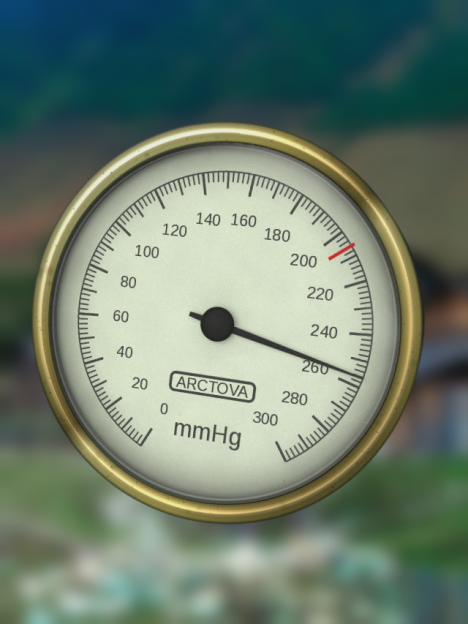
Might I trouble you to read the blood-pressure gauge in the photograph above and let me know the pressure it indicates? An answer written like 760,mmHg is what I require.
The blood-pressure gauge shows 256,mmHg
